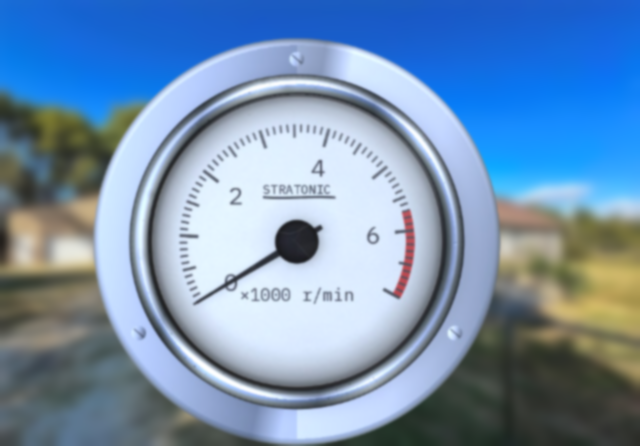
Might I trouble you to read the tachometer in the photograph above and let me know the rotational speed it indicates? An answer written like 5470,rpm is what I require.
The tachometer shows 0,rpm
